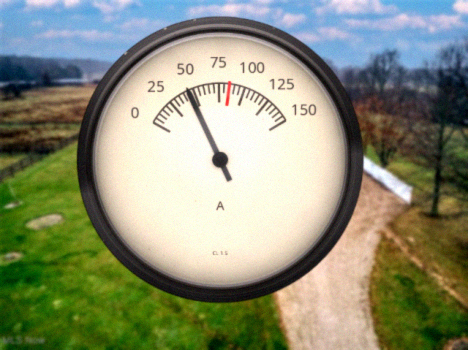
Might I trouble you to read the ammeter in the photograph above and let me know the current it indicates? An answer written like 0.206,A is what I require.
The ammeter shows 45,A
